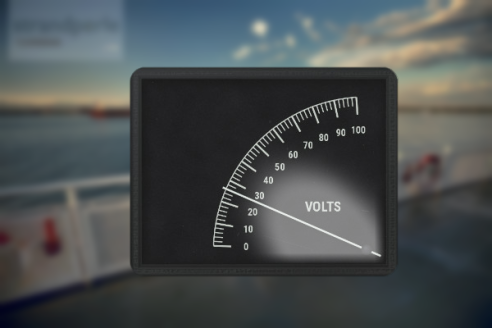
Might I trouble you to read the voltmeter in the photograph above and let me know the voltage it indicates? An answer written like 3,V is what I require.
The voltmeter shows 26,V
